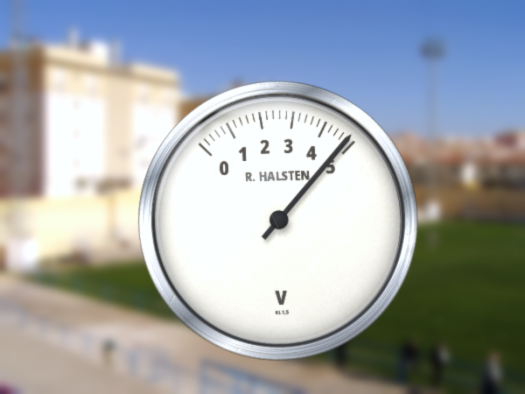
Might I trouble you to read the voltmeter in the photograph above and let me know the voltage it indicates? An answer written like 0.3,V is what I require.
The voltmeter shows 4.8,V
